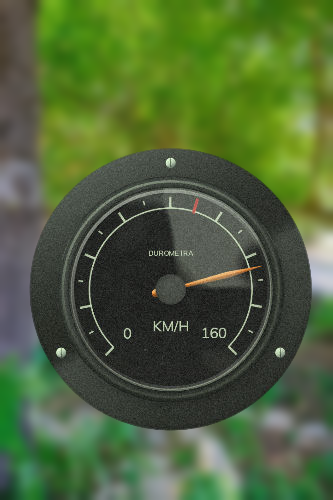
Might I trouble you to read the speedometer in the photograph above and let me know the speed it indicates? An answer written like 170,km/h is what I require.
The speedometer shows 125,km/h
